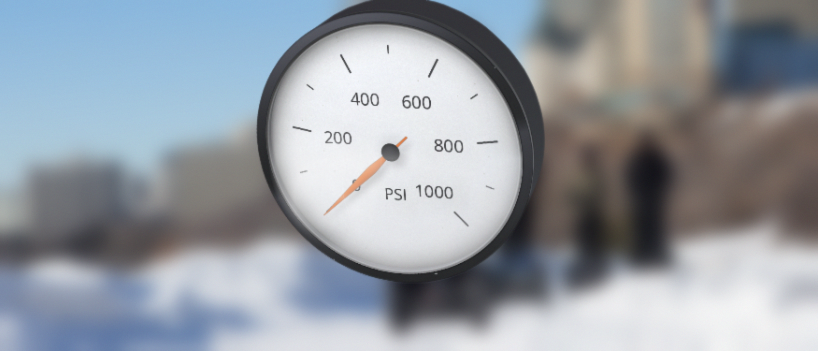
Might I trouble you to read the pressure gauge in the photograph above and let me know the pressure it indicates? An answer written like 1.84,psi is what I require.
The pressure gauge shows 0,psi
